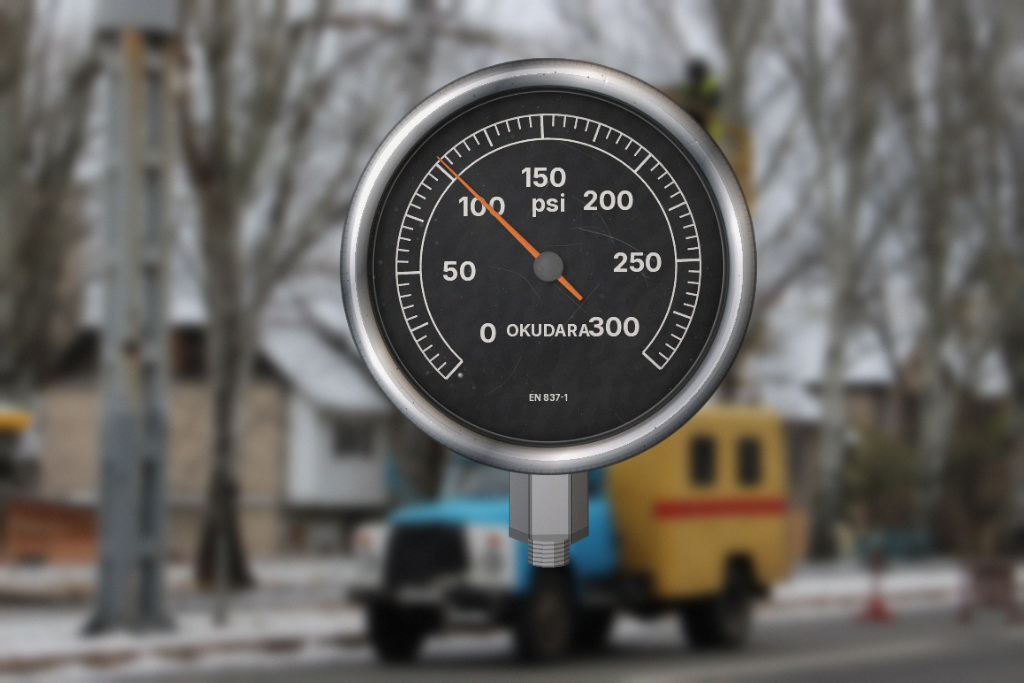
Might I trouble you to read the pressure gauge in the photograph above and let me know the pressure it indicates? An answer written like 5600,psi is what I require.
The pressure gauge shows 102.5,psi
